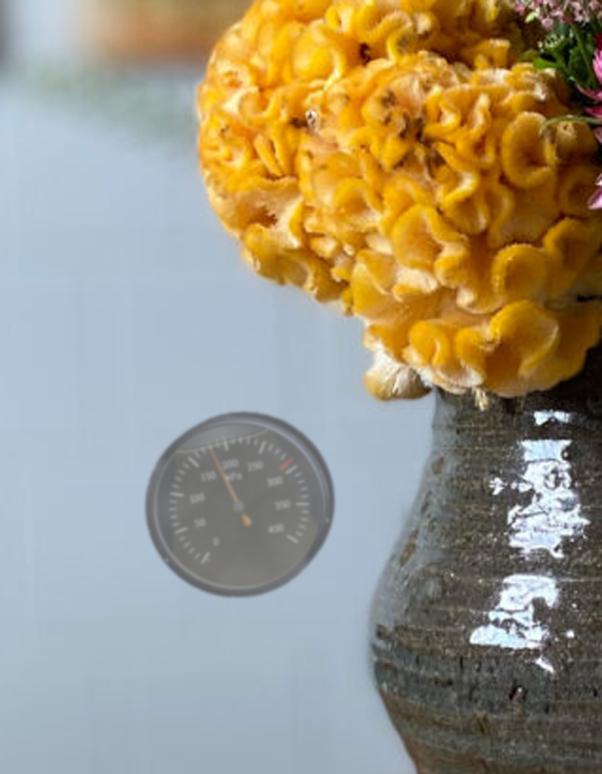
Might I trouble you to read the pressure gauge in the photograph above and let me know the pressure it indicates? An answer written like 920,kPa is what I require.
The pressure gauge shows 180,kPa
